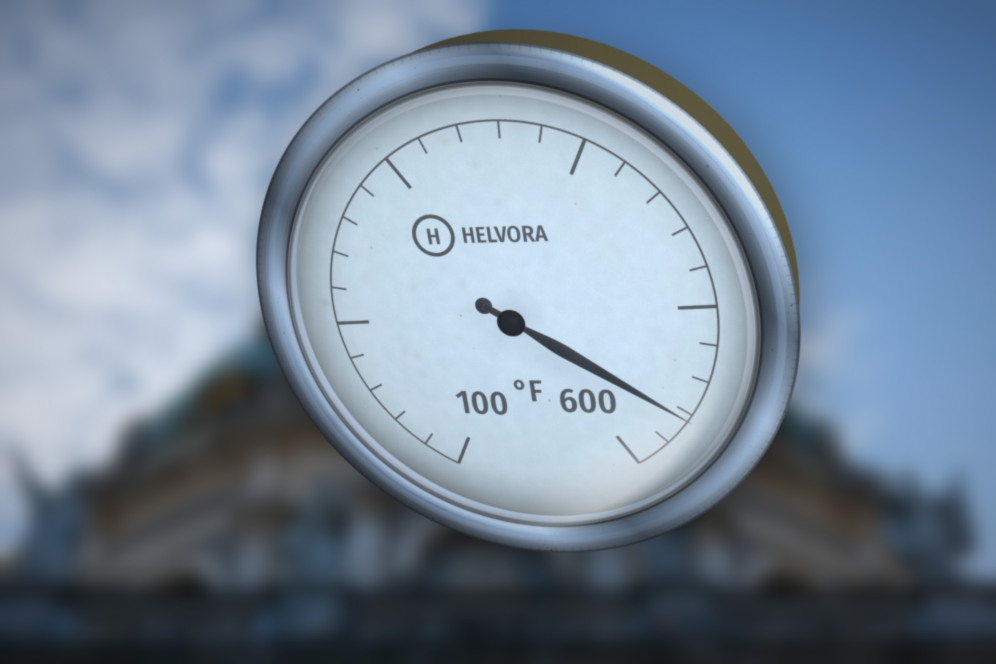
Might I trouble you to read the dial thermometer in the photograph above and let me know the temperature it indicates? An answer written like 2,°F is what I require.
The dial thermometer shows 560,°F
